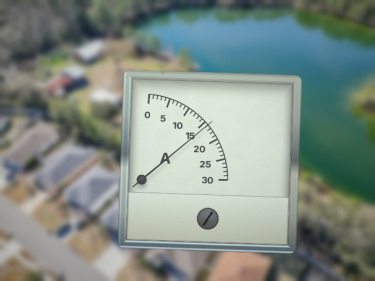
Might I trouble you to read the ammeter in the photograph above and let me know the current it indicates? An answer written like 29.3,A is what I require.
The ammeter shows 16,A
